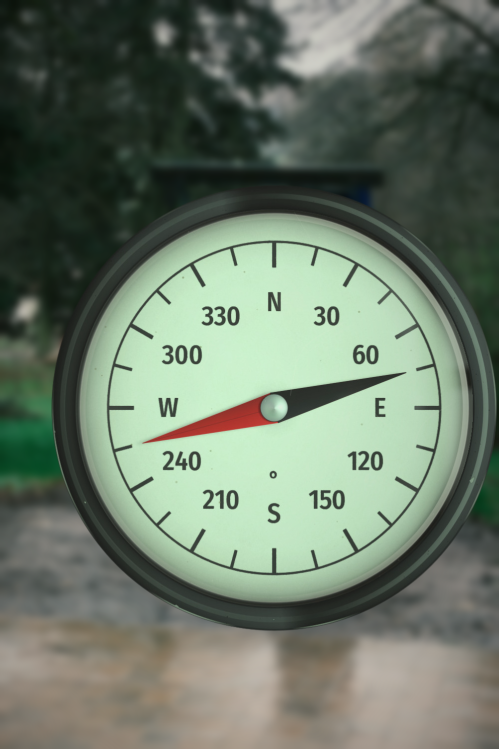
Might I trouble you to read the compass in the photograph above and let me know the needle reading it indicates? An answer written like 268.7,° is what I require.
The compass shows 255,°
